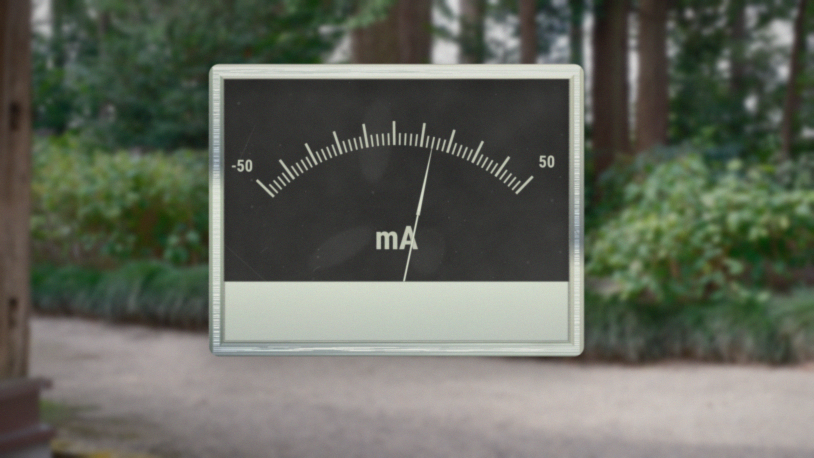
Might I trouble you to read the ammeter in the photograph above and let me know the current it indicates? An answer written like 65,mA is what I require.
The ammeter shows 14,mA
